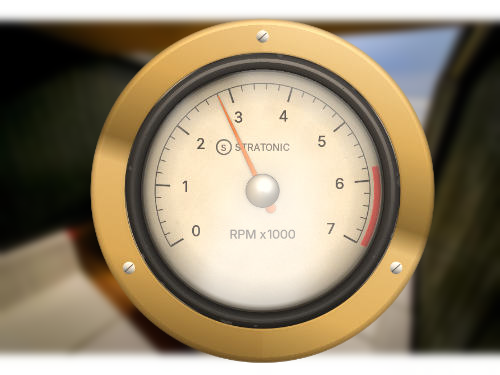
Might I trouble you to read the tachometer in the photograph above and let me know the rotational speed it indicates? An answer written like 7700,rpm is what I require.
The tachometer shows 2800,rpm
